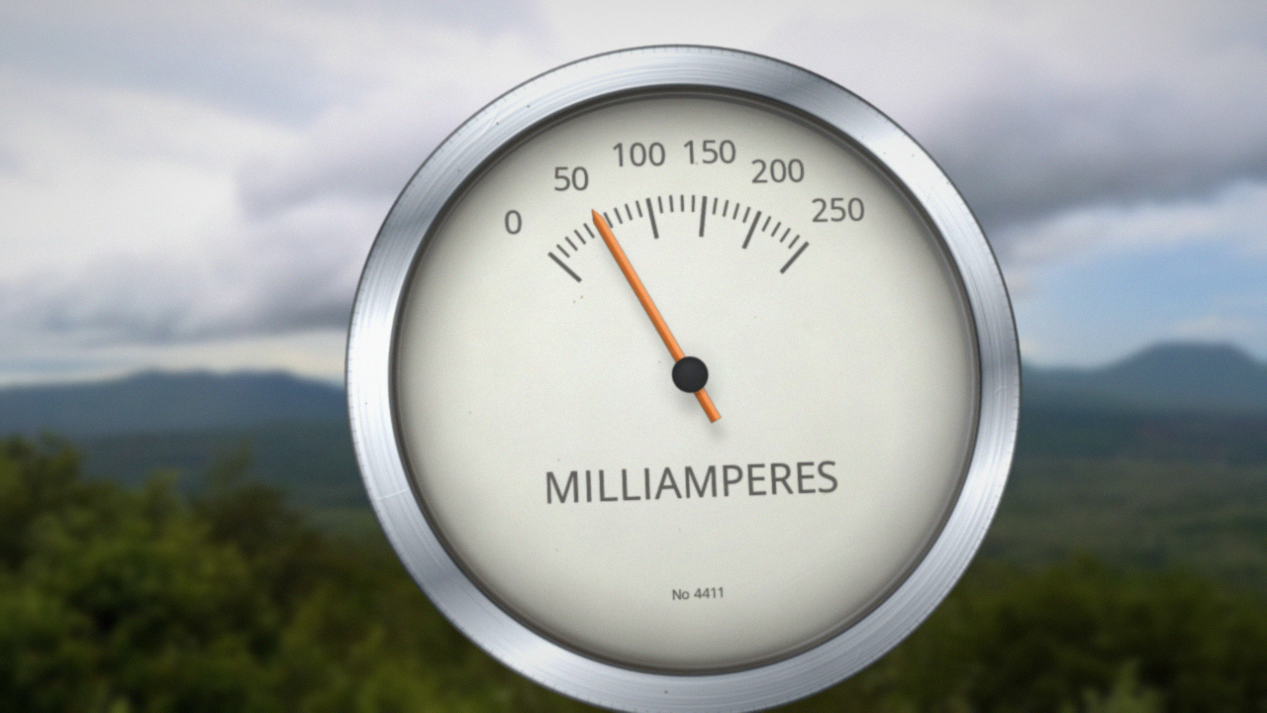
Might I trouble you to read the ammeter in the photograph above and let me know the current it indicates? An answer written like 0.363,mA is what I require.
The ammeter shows 50,mA
